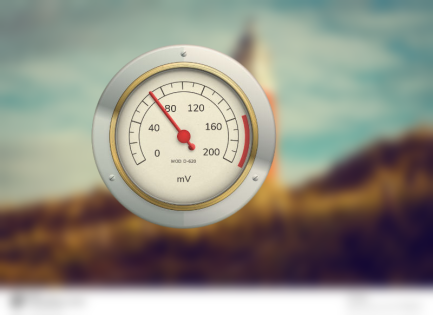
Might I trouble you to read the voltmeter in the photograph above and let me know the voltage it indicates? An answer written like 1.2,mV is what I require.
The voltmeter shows 70,mV
